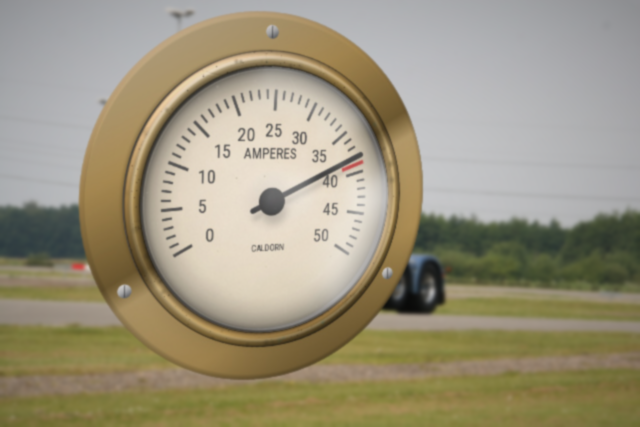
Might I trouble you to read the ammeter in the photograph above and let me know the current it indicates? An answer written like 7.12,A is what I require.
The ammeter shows 38,A
